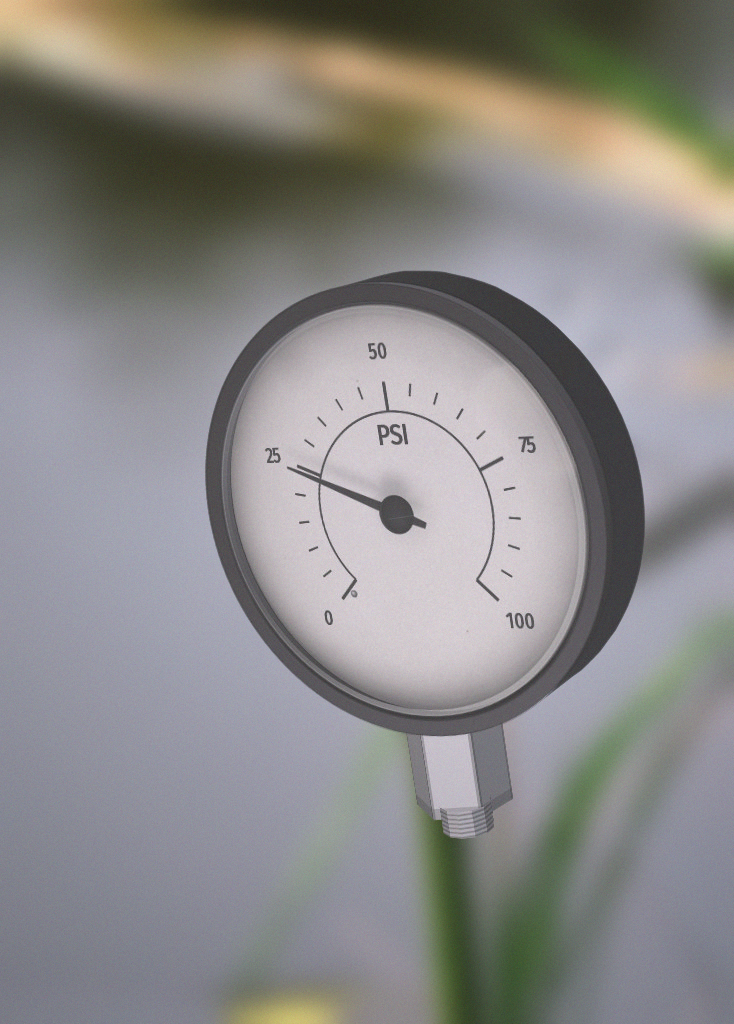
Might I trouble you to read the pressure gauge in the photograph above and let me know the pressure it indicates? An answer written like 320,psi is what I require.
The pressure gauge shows 25,psi
